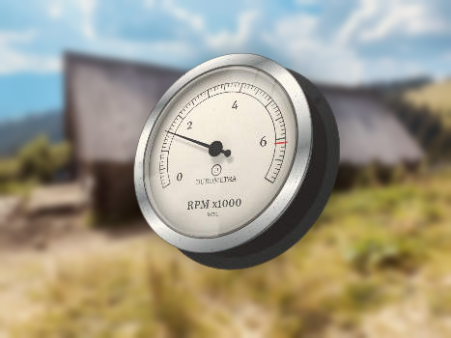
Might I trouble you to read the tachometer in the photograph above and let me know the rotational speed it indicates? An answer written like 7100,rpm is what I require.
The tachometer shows 1500,rpm
